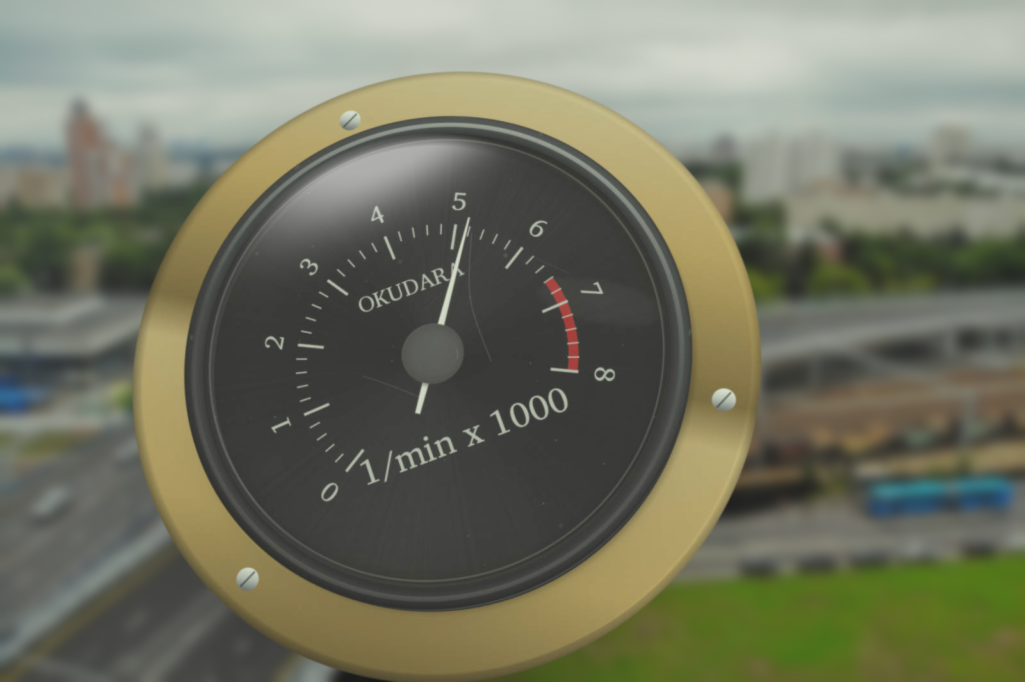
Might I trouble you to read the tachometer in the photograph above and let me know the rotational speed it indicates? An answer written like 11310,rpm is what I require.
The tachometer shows 5200,rpm
